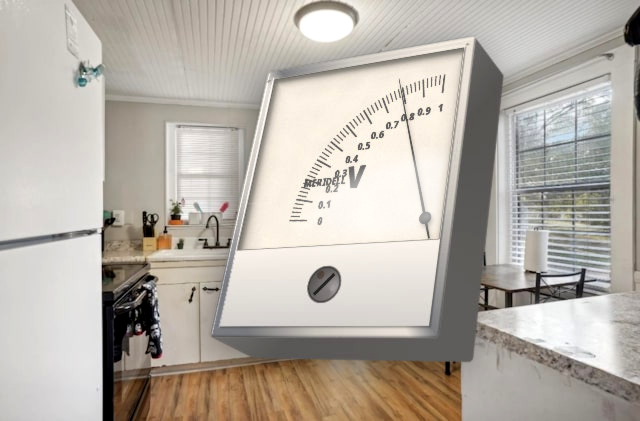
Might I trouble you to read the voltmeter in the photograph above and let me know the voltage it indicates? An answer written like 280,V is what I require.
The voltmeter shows 0.8,V
